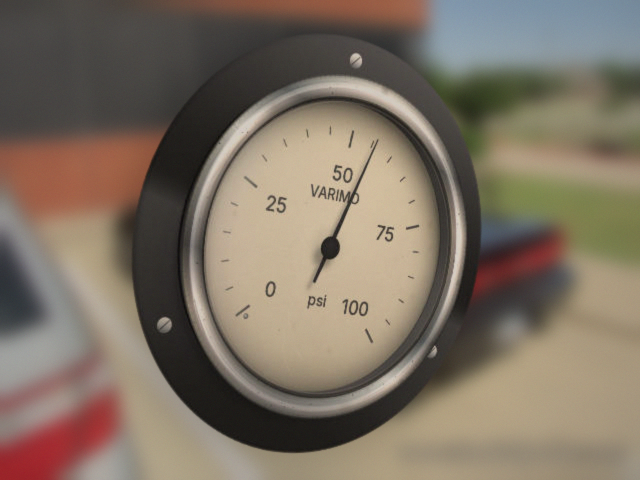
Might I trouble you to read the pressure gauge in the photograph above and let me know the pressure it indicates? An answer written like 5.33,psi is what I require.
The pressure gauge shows 55,psi
